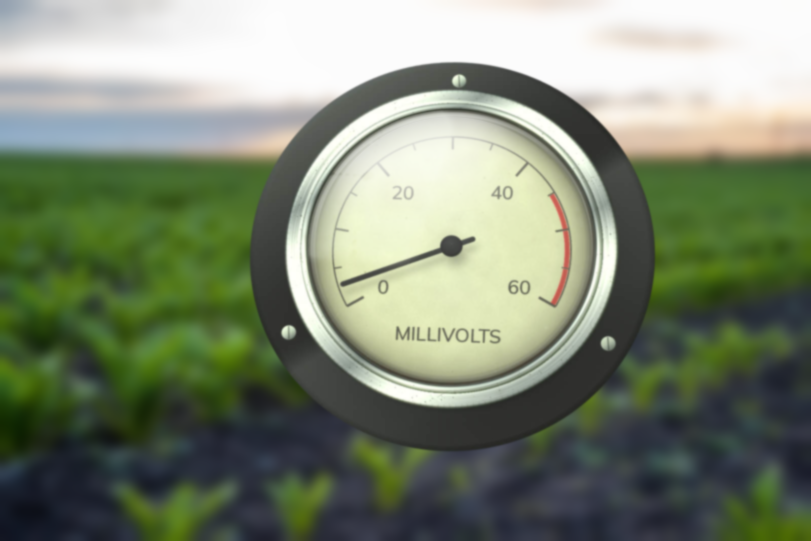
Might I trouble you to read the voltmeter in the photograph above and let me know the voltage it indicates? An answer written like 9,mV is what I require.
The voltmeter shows 2.5,mV
